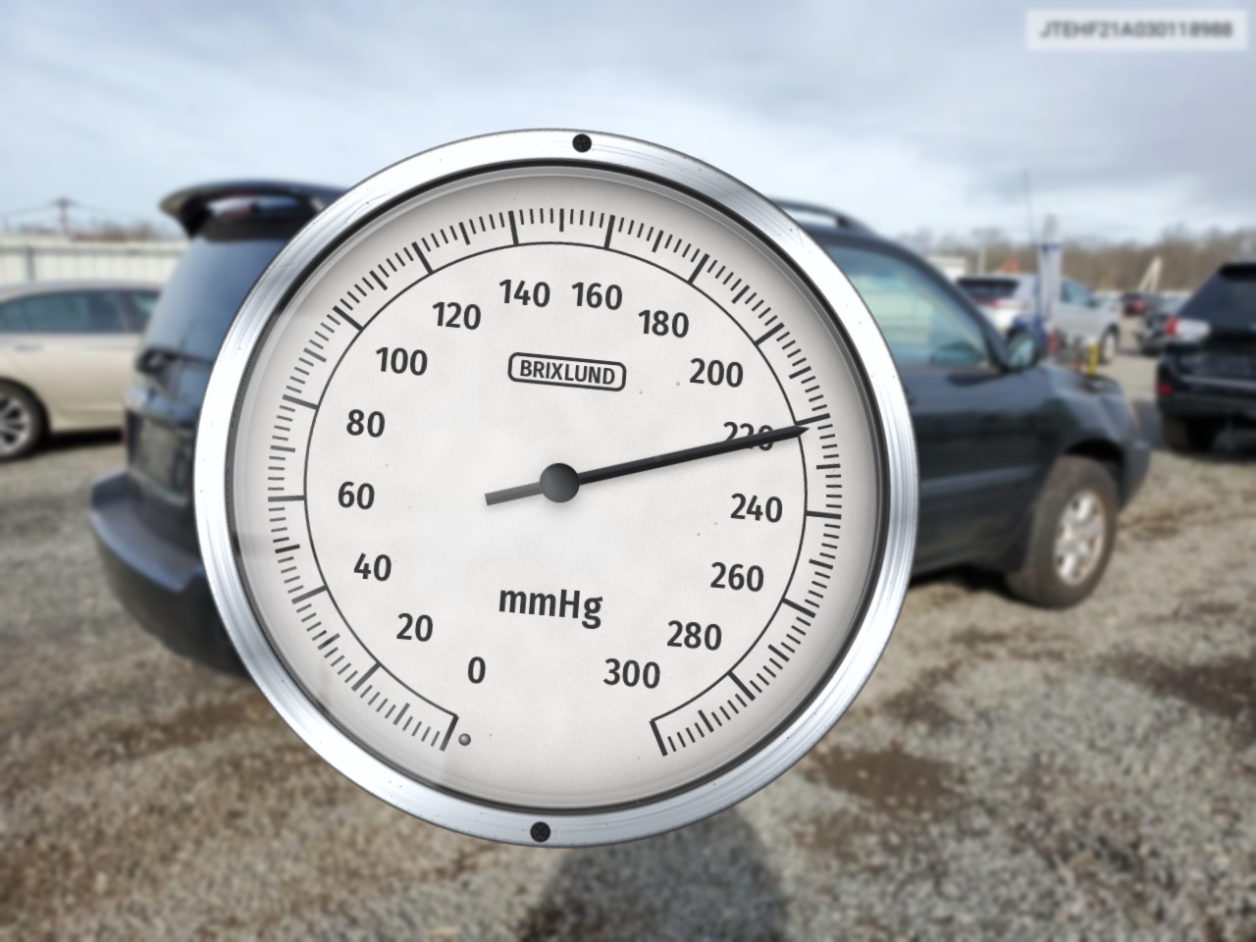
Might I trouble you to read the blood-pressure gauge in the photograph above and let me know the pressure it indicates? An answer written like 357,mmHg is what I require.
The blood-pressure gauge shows 222,mmHg
